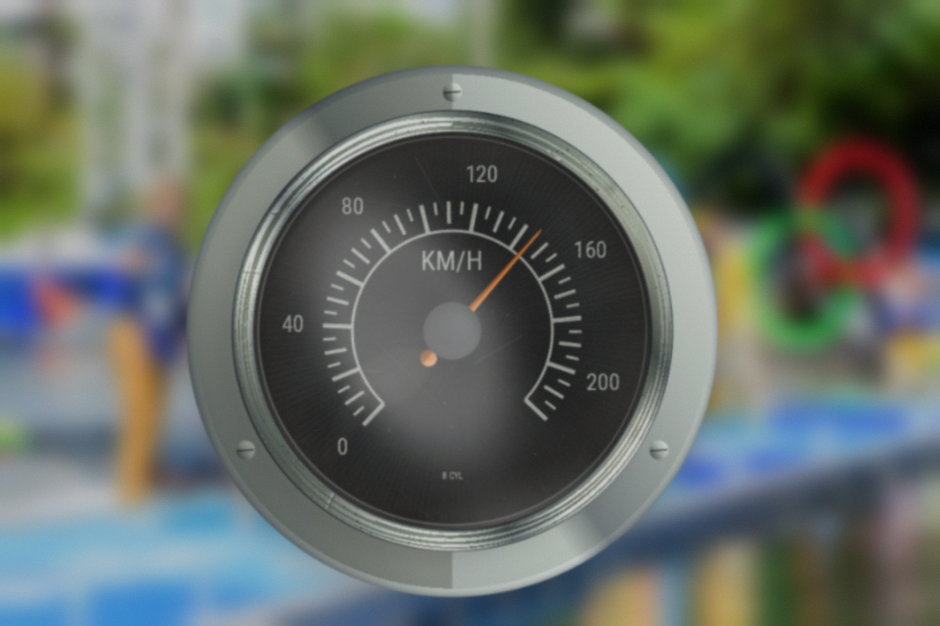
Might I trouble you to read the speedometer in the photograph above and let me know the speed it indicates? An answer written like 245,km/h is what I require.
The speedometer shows 145,km/h
